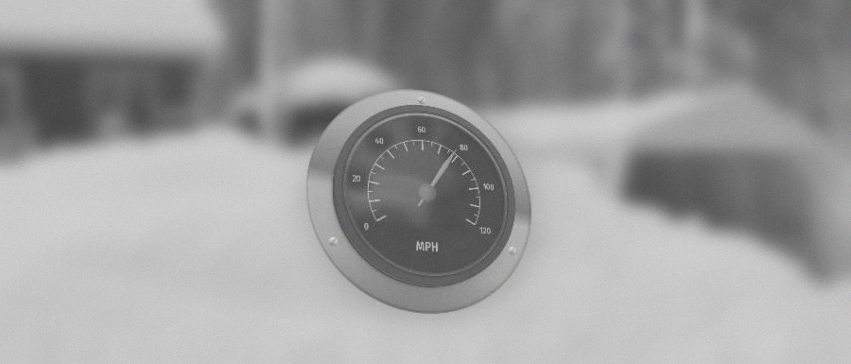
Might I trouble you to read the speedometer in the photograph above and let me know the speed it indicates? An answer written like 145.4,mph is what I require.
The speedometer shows 77.5,mph
